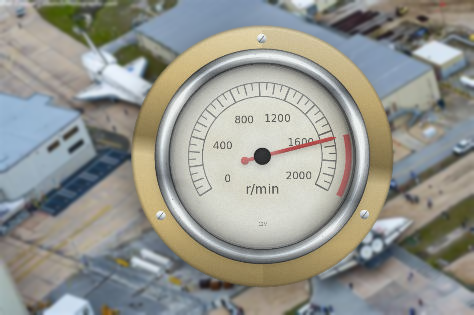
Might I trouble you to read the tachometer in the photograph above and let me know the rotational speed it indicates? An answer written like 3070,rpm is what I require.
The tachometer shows 1650,rpm
